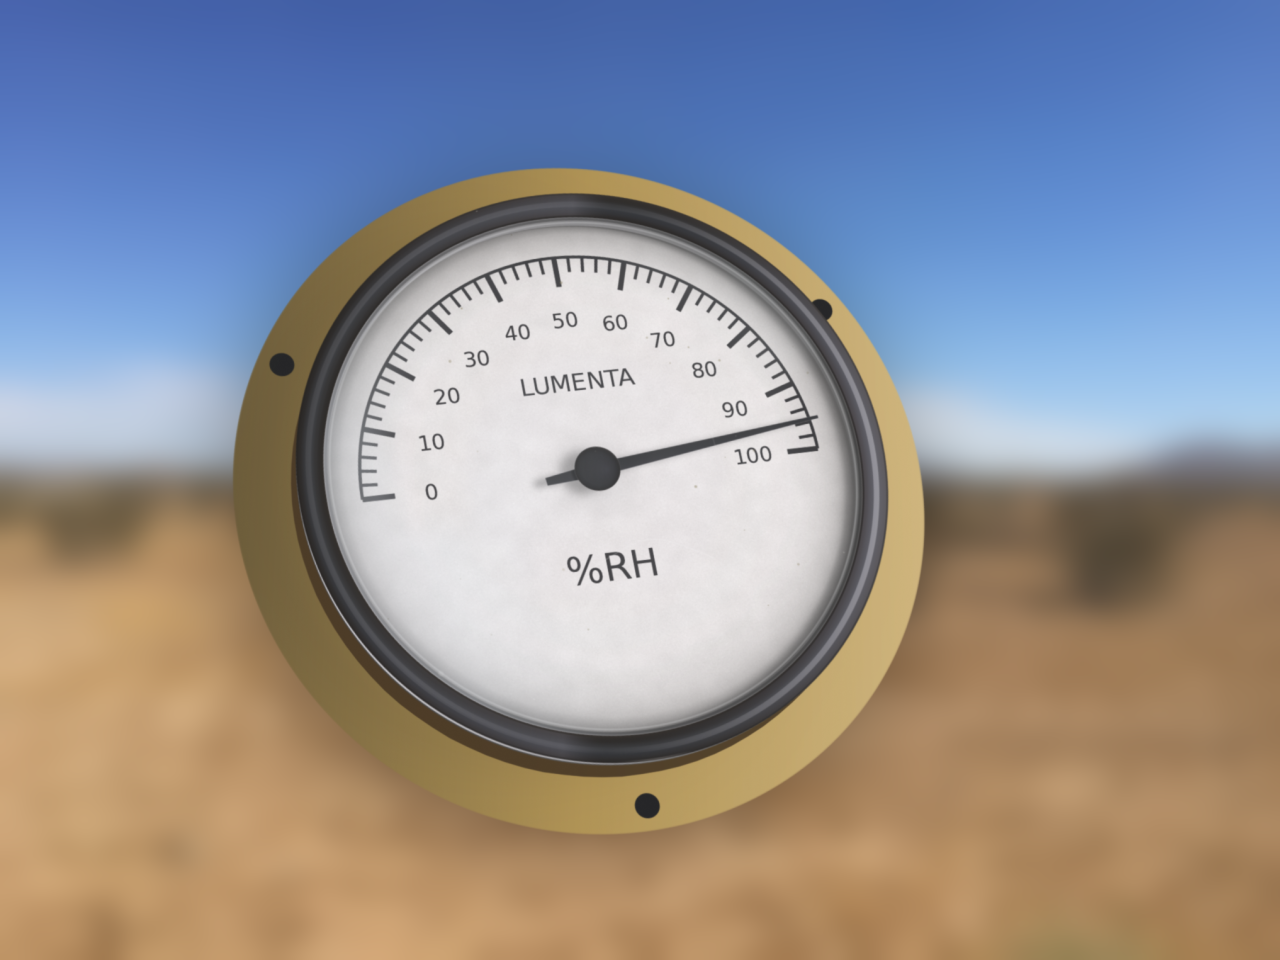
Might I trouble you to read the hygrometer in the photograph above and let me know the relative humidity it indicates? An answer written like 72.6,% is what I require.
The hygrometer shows 96,%
